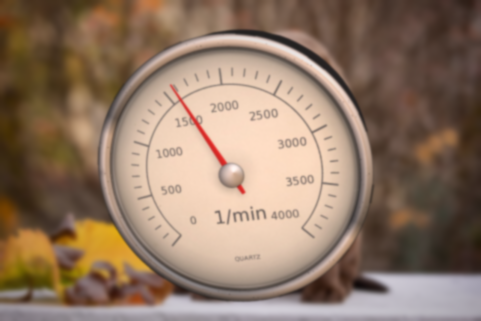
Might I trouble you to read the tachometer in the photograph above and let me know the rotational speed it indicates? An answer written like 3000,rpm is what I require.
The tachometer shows 1600,rpm
